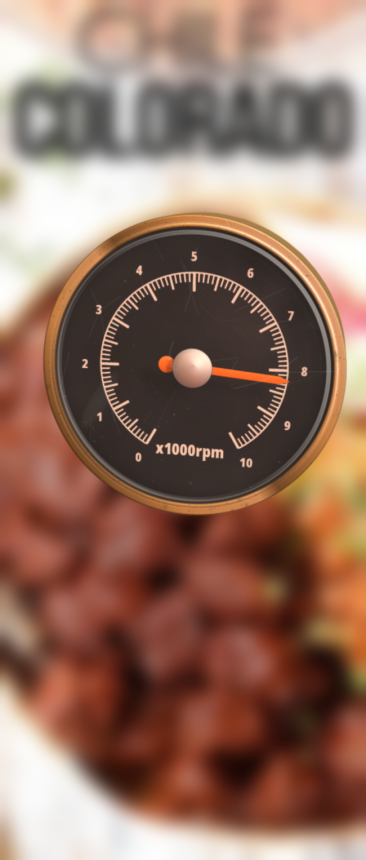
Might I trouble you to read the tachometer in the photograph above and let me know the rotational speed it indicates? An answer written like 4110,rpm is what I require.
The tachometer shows 8200,rpm
